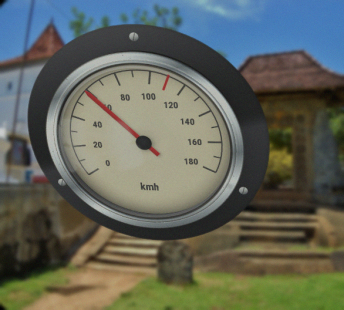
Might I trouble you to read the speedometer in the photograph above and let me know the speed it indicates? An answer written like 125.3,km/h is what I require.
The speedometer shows 60,km/h
